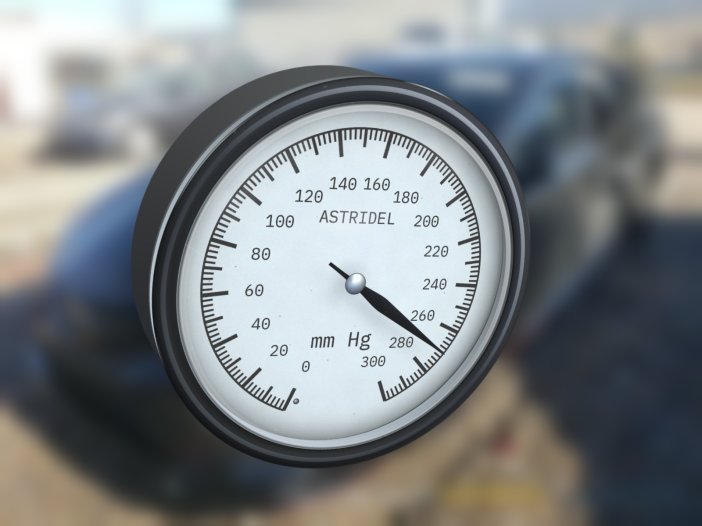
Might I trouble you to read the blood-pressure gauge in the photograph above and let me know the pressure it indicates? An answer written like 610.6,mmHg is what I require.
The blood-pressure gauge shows 270,mmHg
